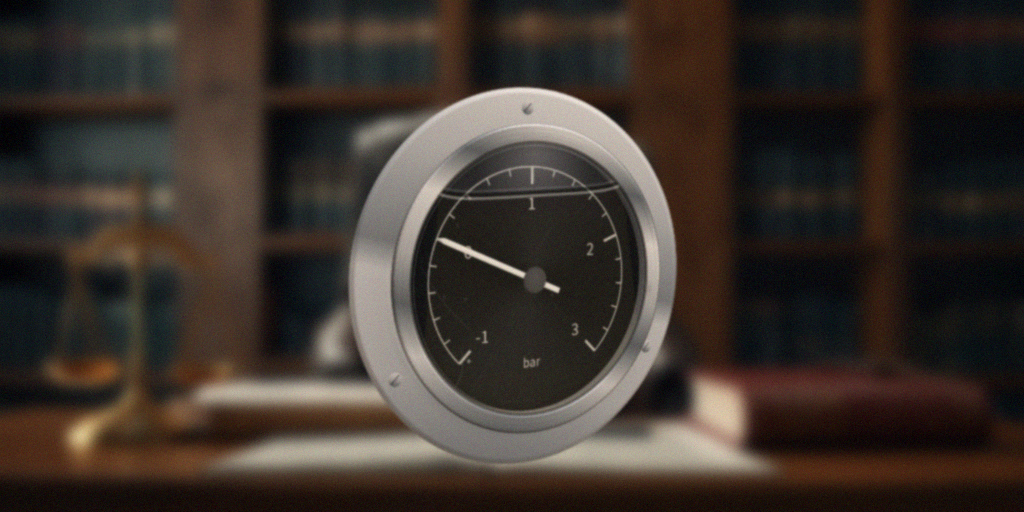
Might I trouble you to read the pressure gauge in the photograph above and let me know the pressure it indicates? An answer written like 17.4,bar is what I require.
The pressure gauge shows 0,bar
